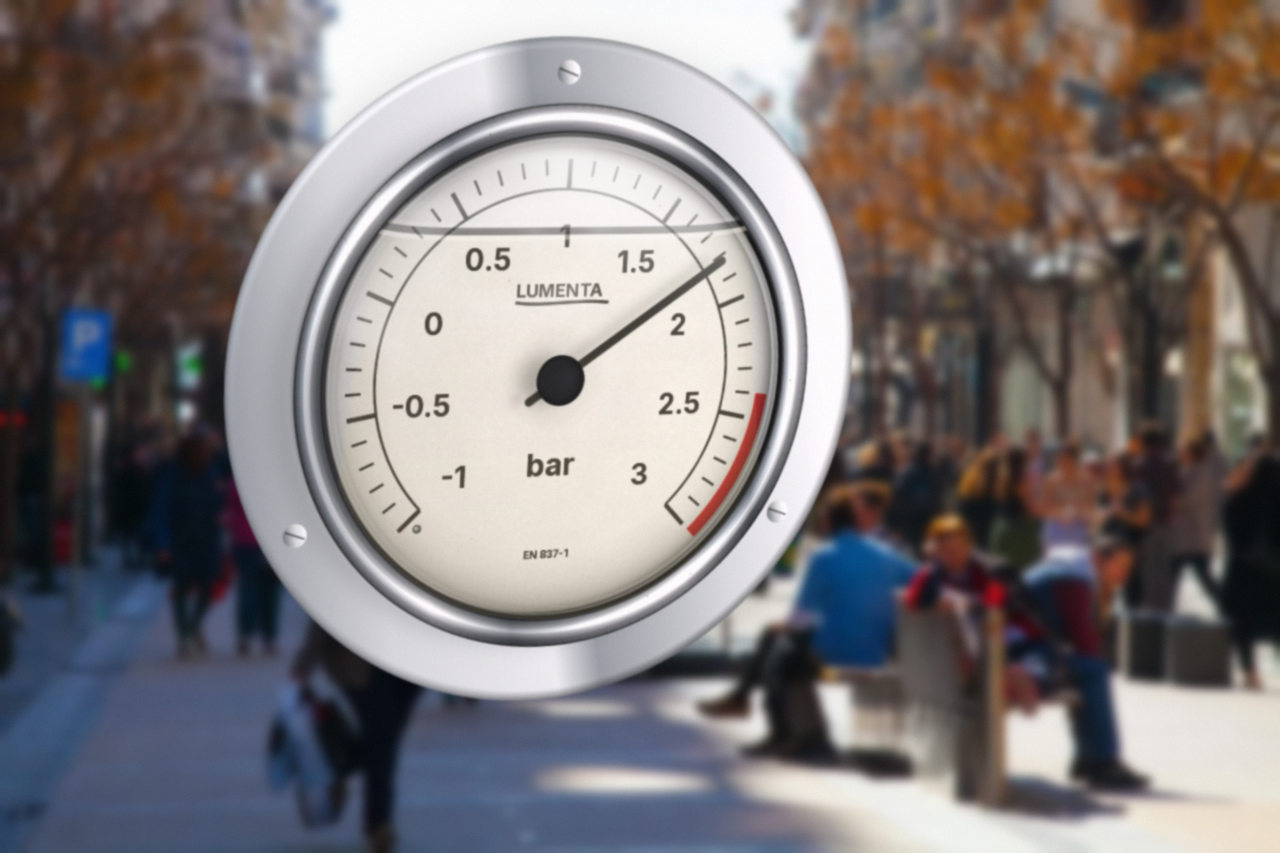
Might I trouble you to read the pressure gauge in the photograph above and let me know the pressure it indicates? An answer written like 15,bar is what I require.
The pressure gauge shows 1.8,bar
